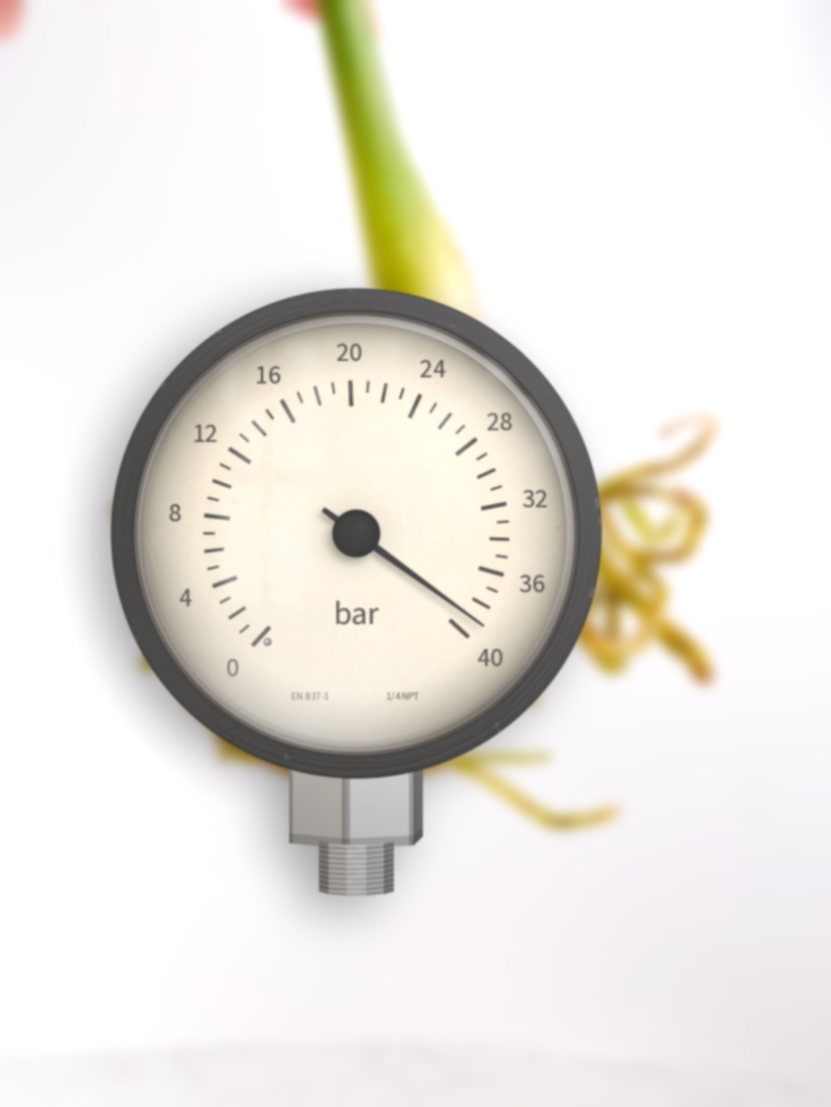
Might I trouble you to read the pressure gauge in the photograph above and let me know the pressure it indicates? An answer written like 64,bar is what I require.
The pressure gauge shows 39,bar
